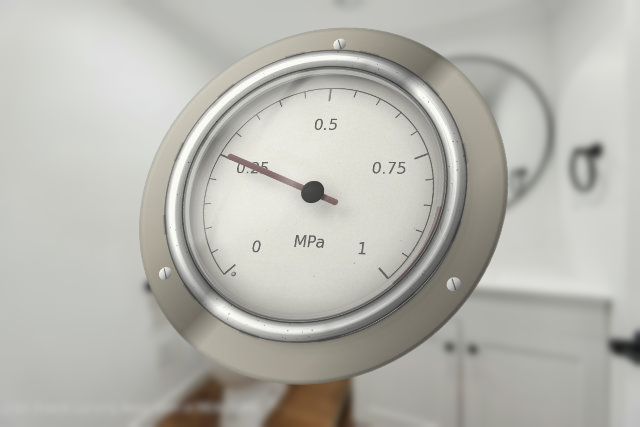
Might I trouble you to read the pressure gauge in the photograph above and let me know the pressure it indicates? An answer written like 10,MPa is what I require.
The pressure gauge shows 0.25,MPa
